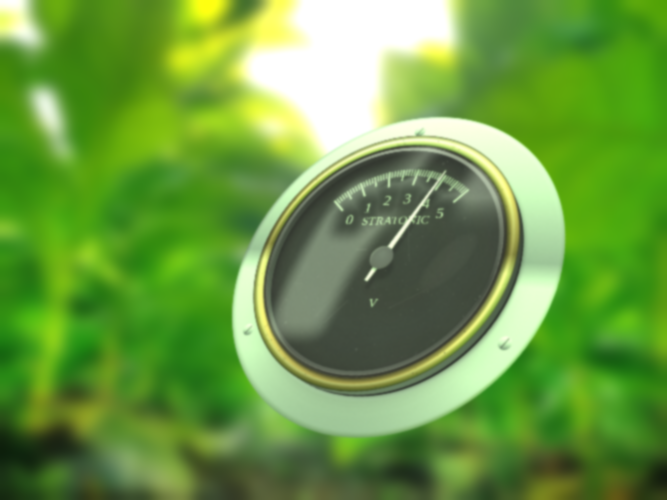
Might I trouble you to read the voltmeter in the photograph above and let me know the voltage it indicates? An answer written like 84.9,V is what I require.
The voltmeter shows 4,V
